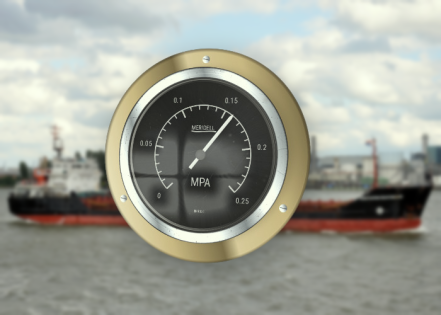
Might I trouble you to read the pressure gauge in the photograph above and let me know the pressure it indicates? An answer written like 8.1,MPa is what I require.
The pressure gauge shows 0.16,MPa
